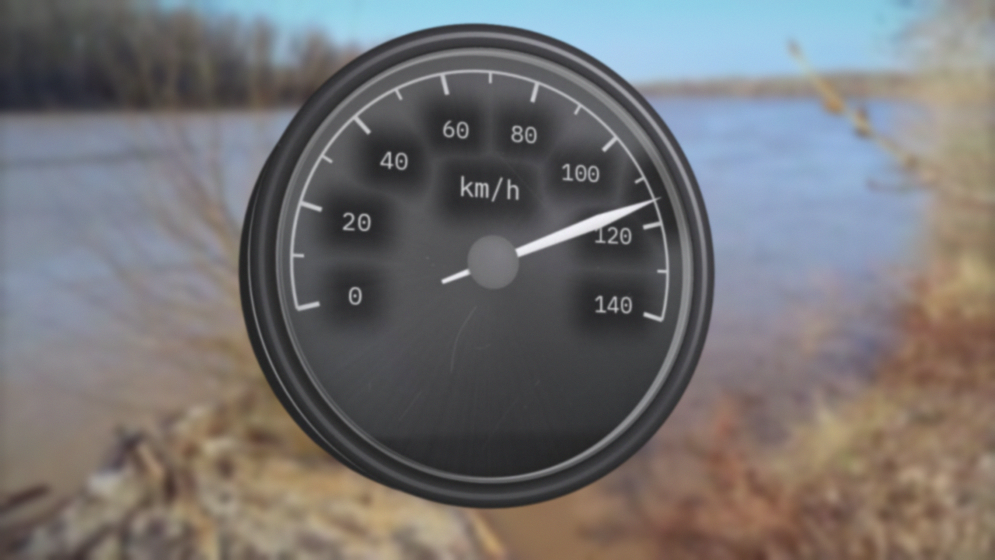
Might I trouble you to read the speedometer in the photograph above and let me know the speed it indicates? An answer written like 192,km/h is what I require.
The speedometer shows 115,km/h
